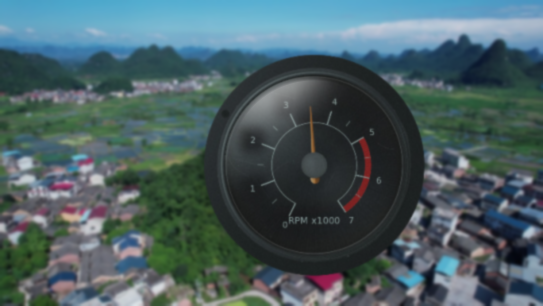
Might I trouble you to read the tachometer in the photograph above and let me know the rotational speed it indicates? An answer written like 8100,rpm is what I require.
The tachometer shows 3500,rpm
